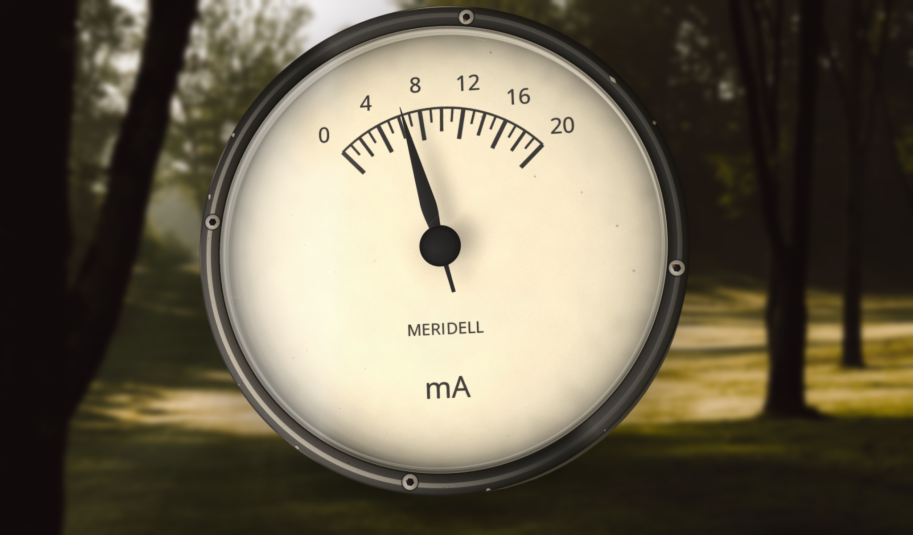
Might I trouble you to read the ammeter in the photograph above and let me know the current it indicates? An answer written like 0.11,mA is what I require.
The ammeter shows 6.5,mA
